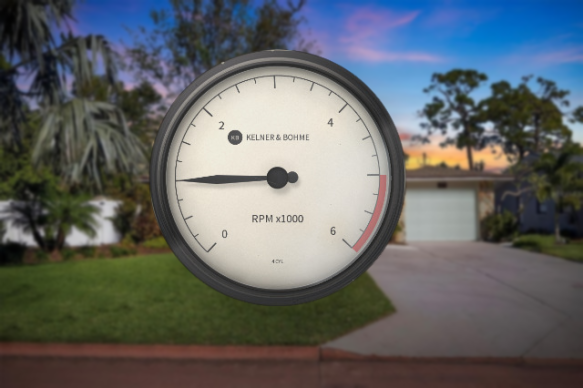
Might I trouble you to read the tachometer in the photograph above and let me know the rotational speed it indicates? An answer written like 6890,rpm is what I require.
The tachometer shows 1000,rpm
